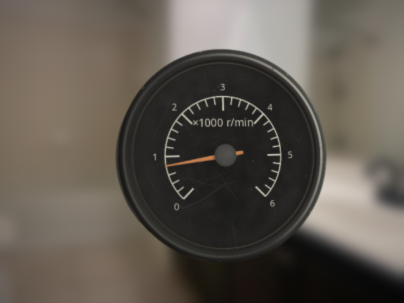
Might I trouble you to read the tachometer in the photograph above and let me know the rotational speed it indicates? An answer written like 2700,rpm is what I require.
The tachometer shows 800,rpm
